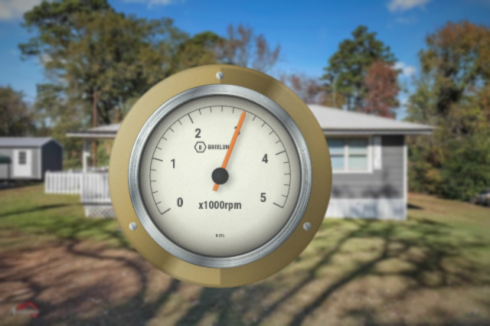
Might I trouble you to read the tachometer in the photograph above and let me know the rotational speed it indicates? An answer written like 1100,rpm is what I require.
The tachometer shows 3000,rpm
